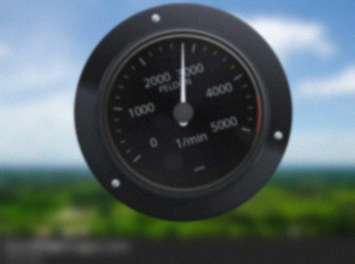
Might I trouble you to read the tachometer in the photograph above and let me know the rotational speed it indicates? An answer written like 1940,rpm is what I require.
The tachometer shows 2800,rpm
